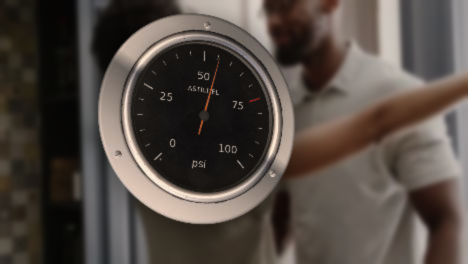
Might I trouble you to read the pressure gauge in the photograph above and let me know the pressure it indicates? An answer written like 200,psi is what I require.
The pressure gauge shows 55,psi
